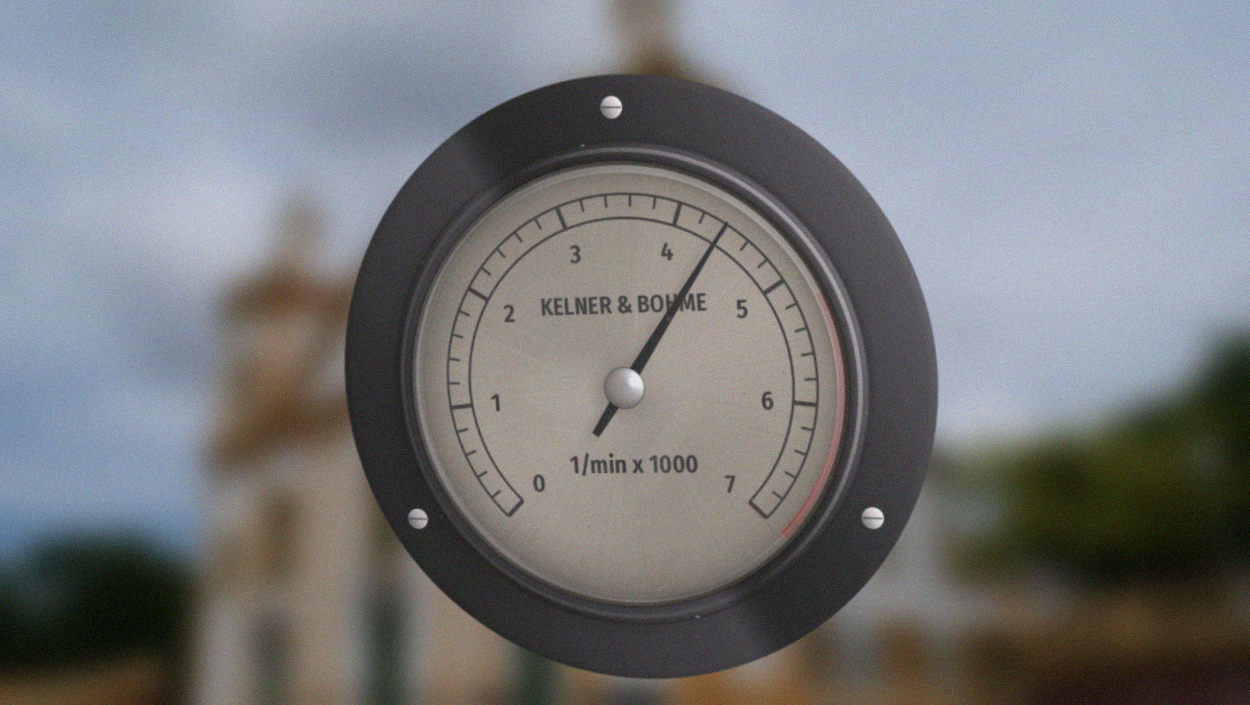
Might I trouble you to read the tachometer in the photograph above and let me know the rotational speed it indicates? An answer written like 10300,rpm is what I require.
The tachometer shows 4400,rpm
